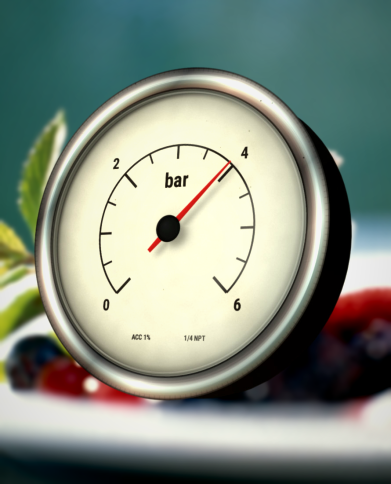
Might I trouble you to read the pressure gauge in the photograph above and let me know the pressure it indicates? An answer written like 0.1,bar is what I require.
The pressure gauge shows 4,bar
